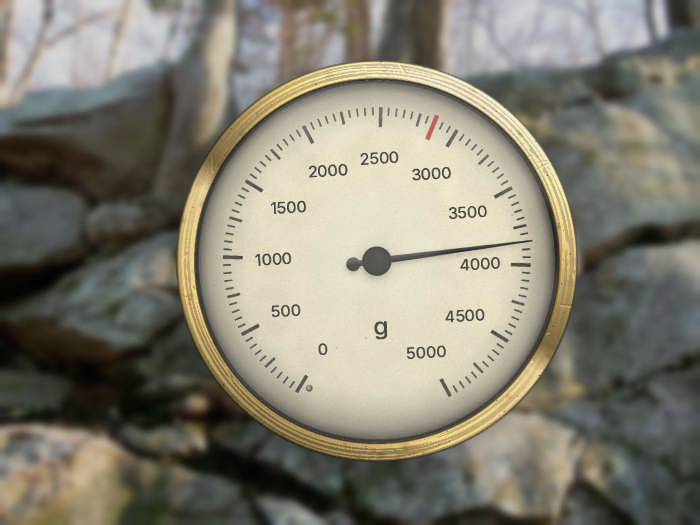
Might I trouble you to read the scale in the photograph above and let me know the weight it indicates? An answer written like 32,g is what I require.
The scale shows 3850,g
